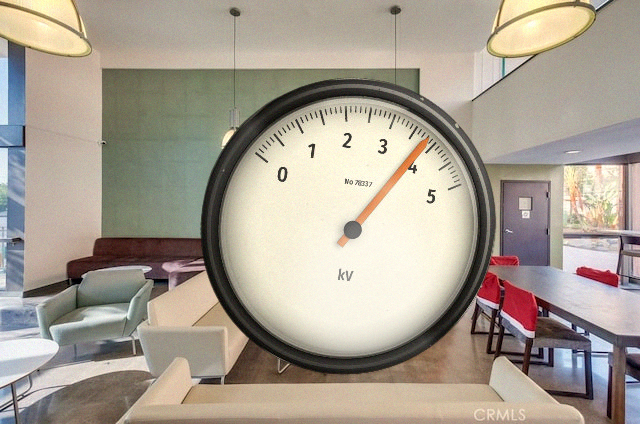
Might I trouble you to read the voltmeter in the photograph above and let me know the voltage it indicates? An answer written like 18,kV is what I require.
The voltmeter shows 3.8,kV
